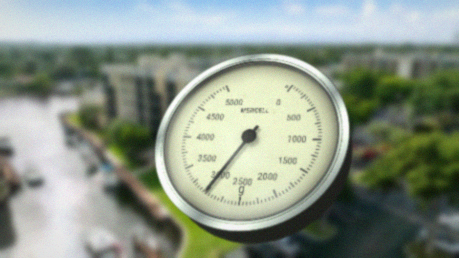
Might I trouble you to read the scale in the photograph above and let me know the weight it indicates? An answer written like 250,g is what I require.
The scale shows 3000,g
